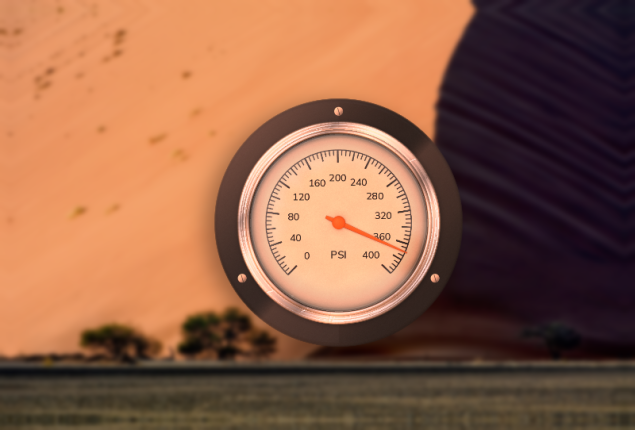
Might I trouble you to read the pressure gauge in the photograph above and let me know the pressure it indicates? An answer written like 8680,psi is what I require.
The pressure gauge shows 370,psi
